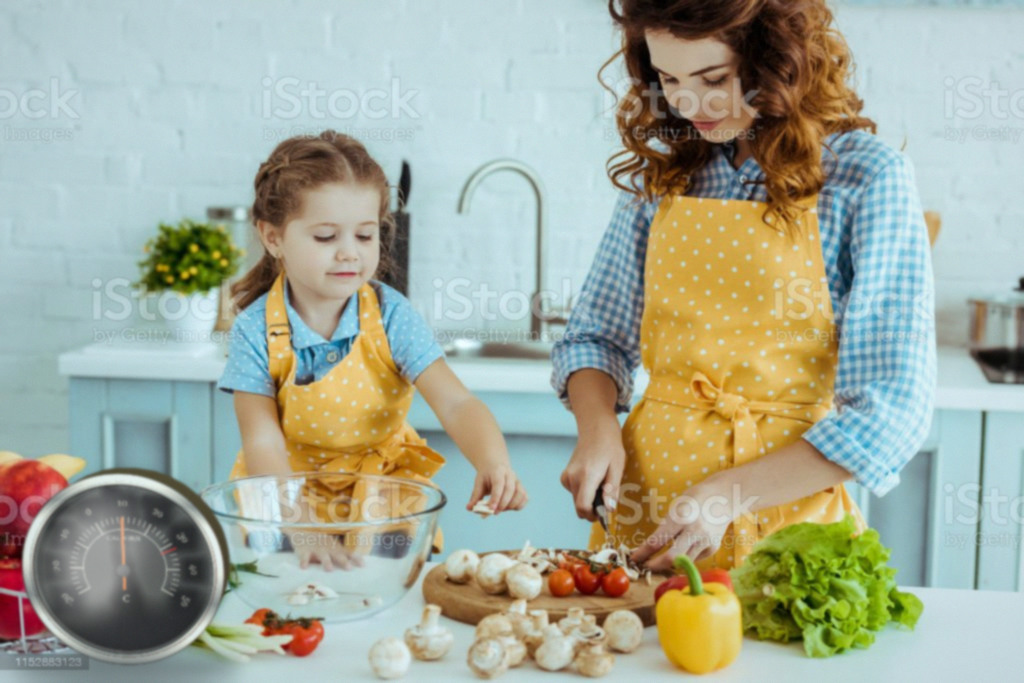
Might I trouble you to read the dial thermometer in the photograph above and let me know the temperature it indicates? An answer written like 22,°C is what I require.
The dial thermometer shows 10,°C
